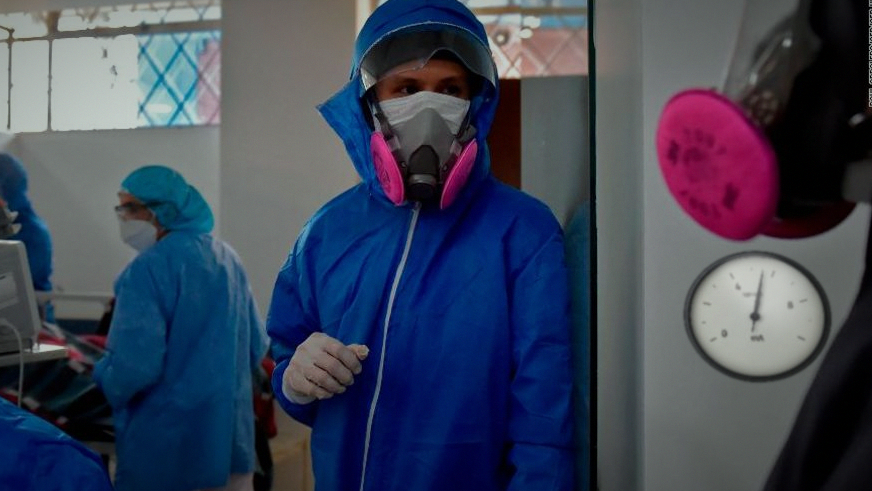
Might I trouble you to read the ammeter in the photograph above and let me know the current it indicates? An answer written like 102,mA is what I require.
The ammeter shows 5.5,mA
